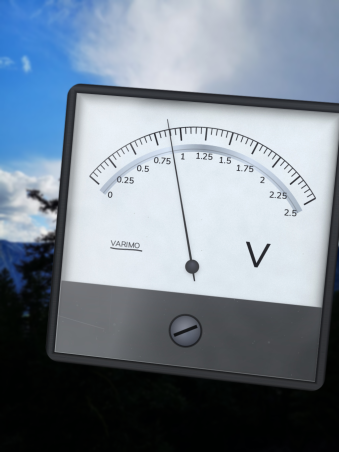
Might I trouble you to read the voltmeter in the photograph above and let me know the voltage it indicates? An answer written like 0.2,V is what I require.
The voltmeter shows 0.9,V
